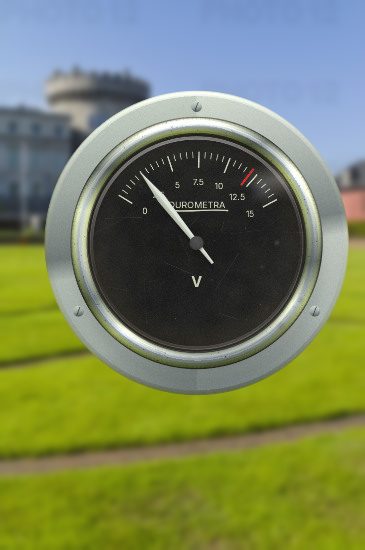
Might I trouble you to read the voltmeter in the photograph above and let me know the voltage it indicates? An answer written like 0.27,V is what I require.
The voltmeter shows 2.5,V
